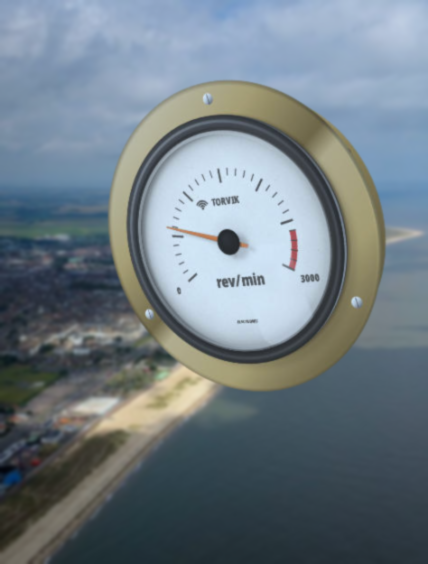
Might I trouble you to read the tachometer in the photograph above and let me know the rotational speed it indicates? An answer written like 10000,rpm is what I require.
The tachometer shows 600,rpm
